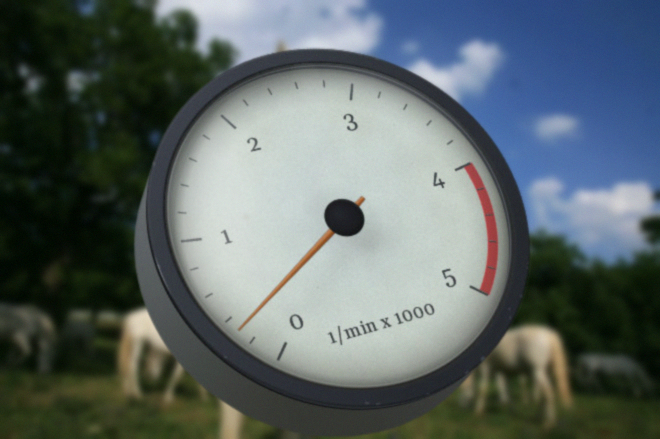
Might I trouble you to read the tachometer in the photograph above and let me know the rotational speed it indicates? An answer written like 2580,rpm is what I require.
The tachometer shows 300,rpm
